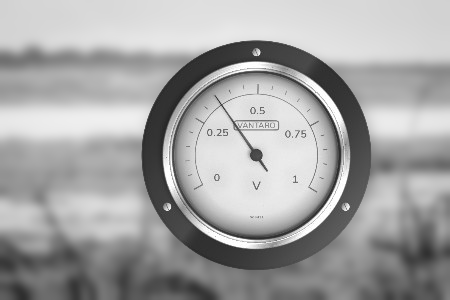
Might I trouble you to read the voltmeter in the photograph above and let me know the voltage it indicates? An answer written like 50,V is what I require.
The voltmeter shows 0.35,V
